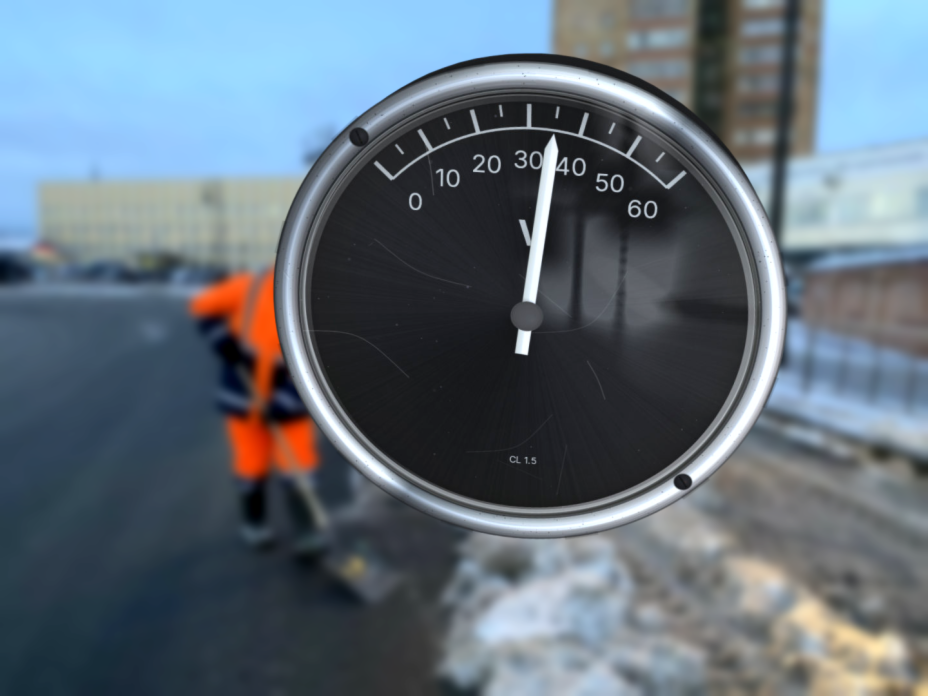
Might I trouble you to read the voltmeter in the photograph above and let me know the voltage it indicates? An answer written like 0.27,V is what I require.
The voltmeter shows 35,V
